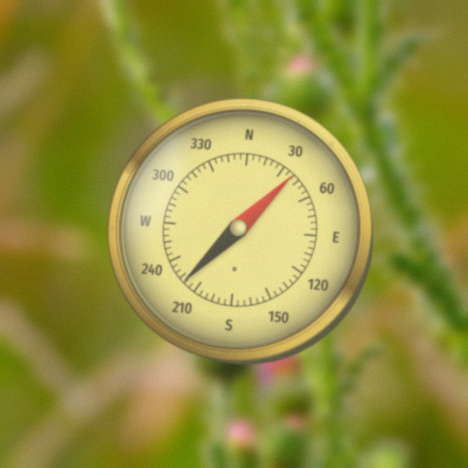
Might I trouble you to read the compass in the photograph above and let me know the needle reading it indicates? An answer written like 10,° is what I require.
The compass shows 40,°
